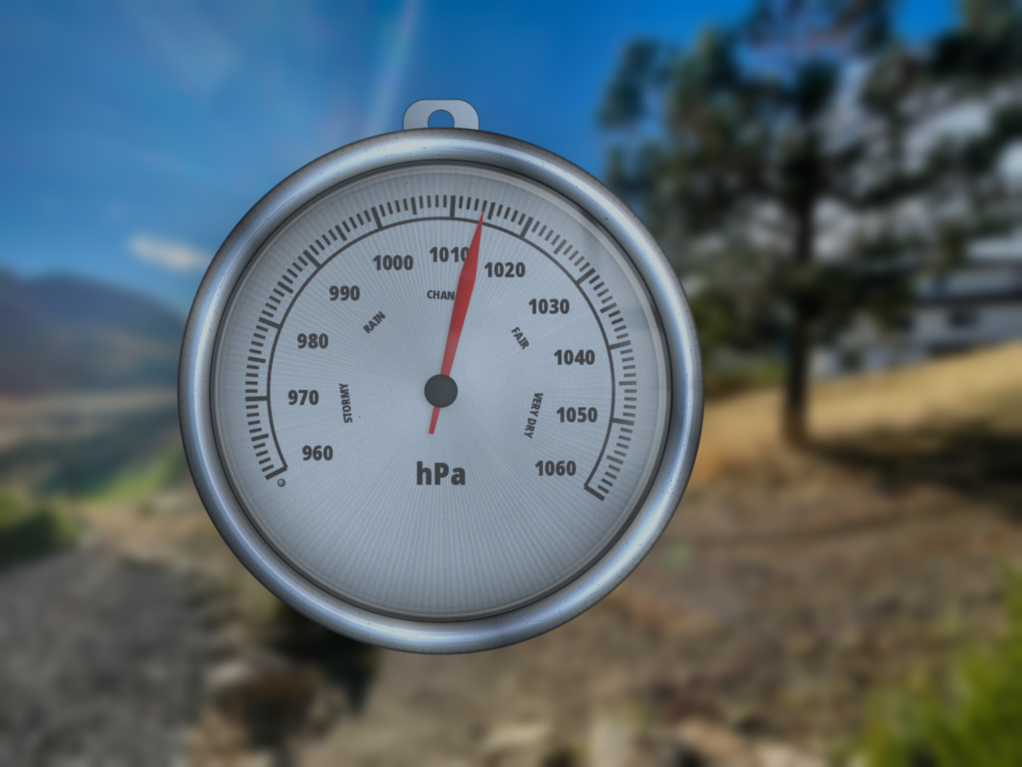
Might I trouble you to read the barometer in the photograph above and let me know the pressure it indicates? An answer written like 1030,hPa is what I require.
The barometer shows 1014,hPa
